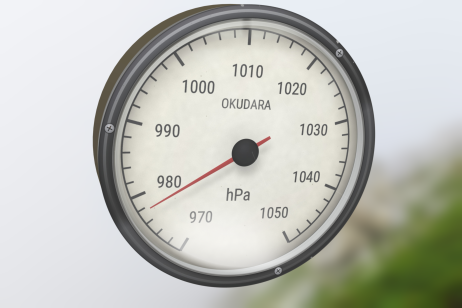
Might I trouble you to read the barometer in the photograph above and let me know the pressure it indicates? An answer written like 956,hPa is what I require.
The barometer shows 978,hPa
